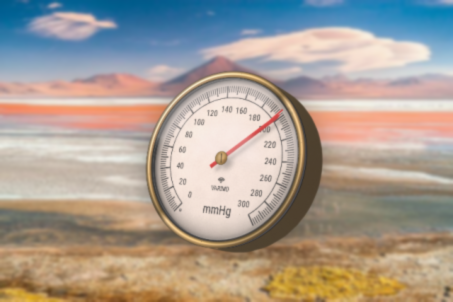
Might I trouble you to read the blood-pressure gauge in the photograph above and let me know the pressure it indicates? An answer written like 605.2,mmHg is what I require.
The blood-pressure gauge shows 200,mmHg
